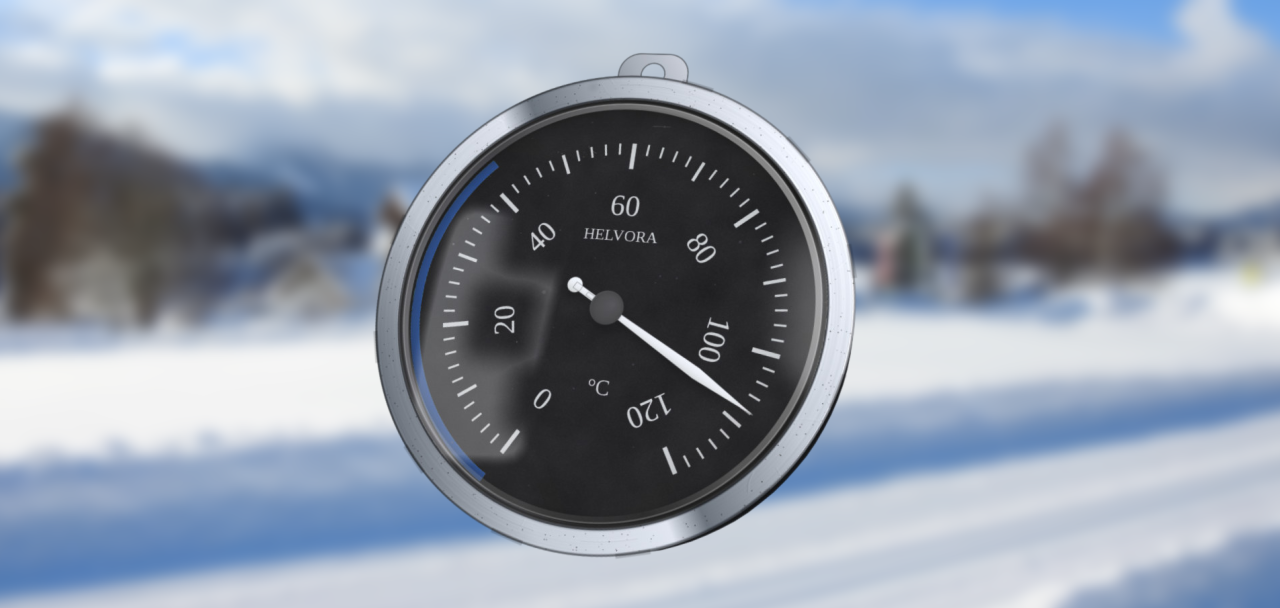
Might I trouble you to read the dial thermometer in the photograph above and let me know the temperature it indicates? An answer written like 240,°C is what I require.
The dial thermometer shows 108,°C
